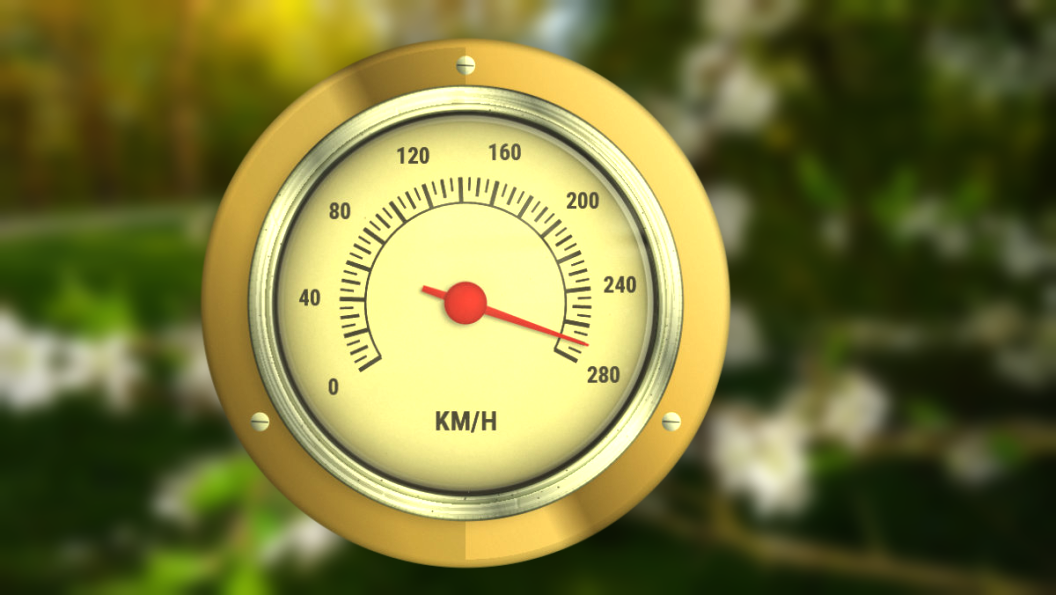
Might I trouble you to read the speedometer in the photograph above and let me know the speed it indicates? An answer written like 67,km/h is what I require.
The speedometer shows 270,km/h
